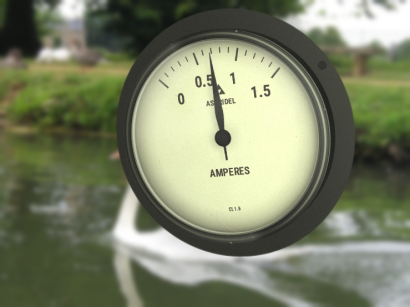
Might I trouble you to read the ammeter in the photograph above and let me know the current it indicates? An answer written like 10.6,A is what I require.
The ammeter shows 0.7,A
